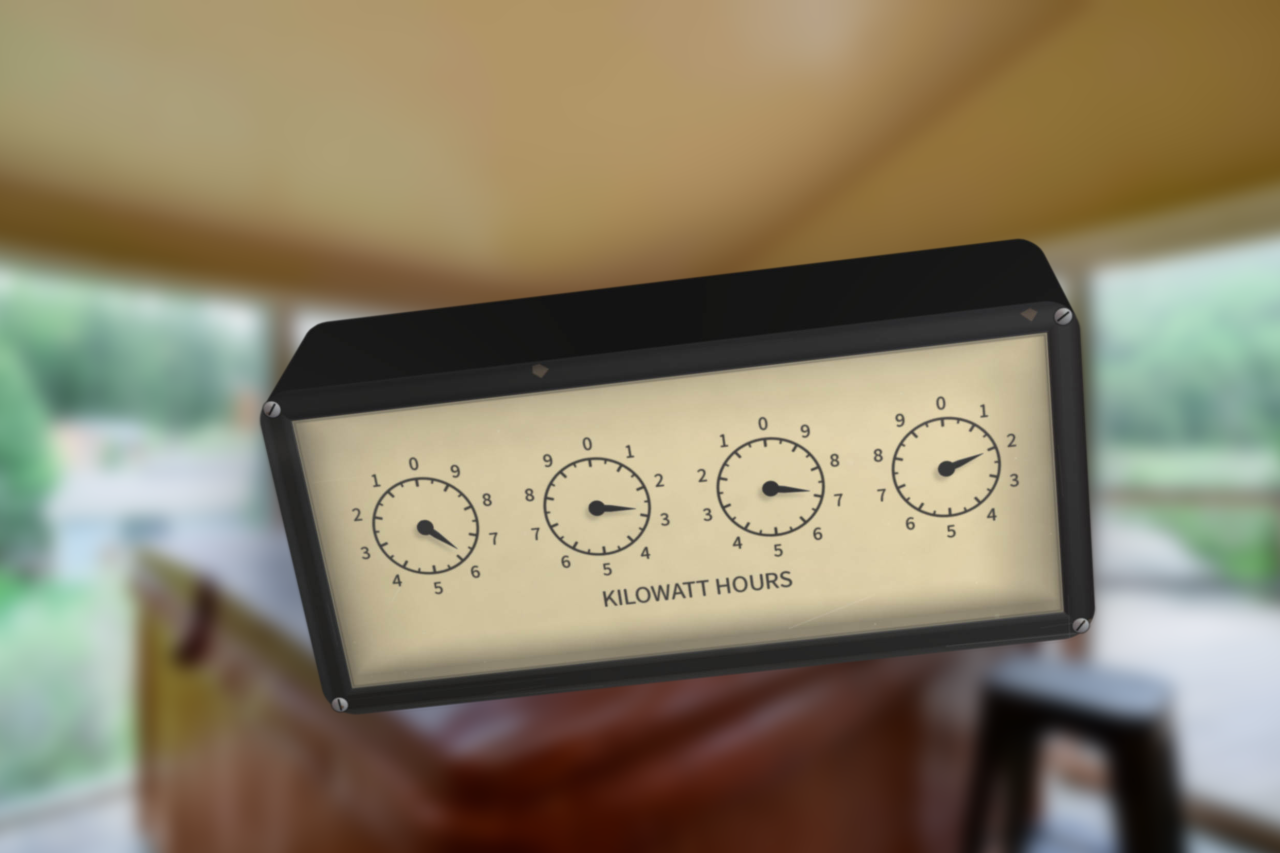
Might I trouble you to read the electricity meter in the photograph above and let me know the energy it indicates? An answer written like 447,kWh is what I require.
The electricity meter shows 6272,kWh
